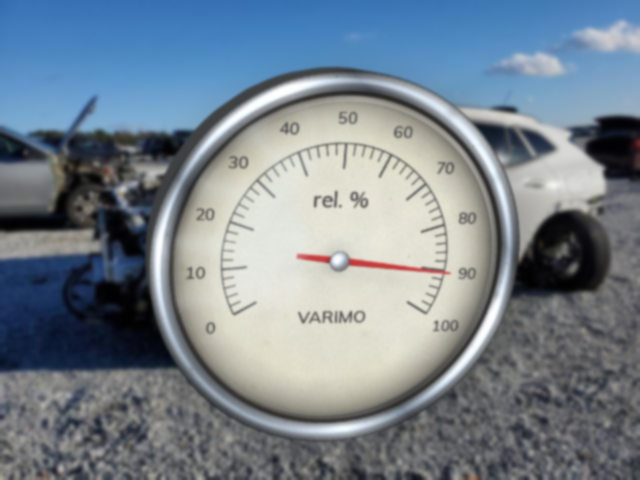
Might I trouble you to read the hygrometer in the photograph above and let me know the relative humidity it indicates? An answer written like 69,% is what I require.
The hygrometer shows 90,%
